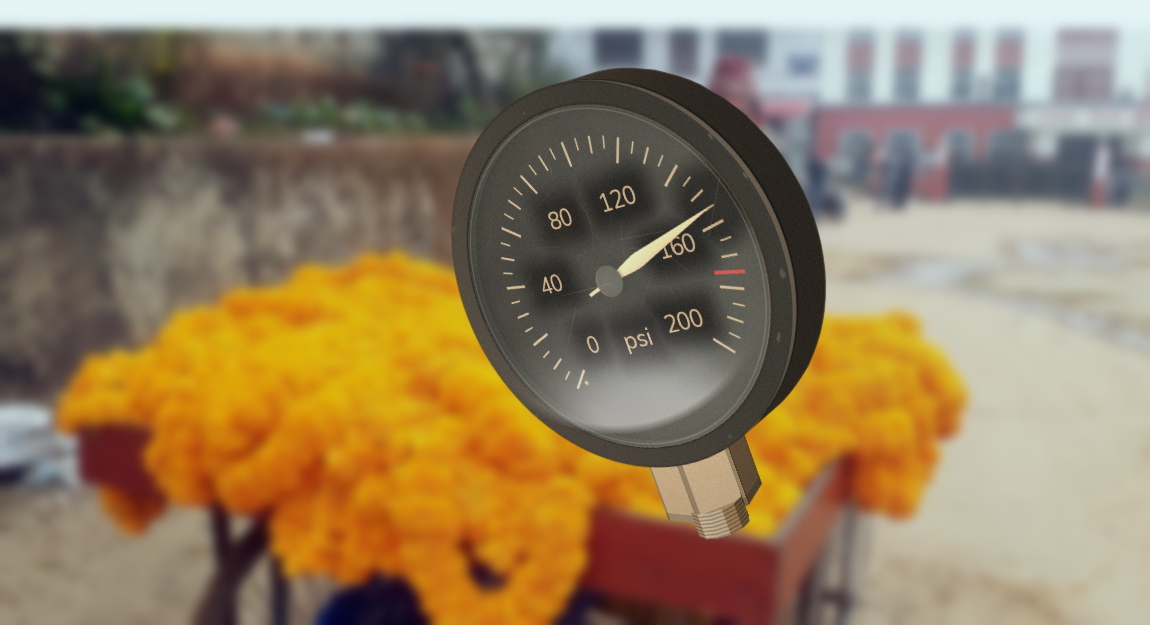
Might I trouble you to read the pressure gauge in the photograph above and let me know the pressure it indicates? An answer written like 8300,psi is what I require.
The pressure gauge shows 155,psi
